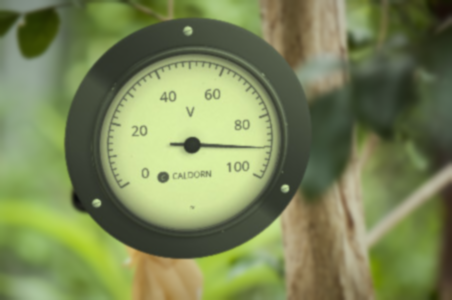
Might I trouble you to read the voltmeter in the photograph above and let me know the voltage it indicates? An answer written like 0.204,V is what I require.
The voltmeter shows 90,V
